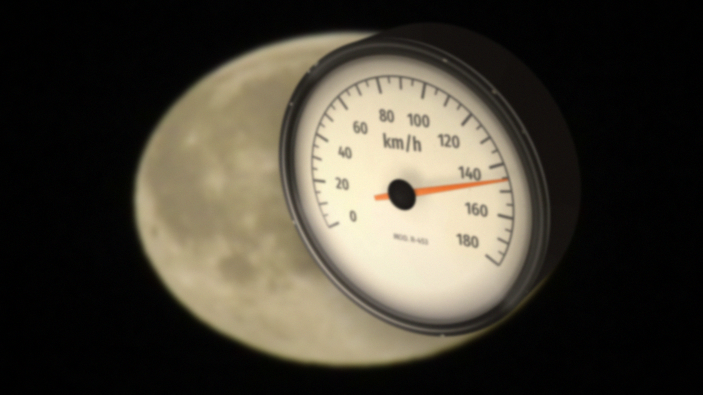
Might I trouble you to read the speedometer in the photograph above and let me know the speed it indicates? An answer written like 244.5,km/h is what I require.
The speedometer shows 145,km/h
